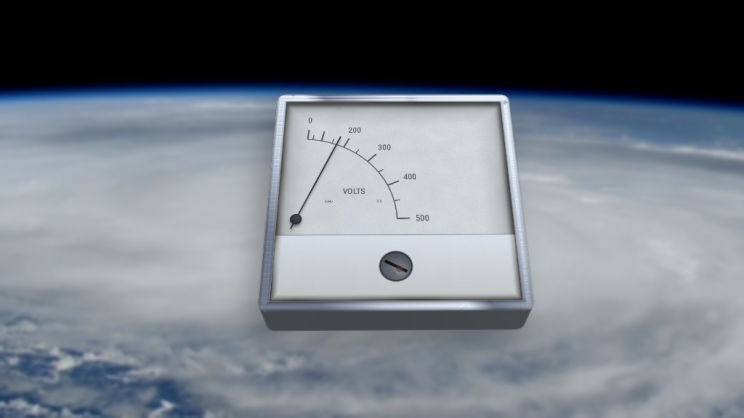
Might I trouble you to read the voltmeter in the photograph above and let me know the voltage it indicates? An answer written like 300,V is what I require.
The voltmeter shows 175,V
